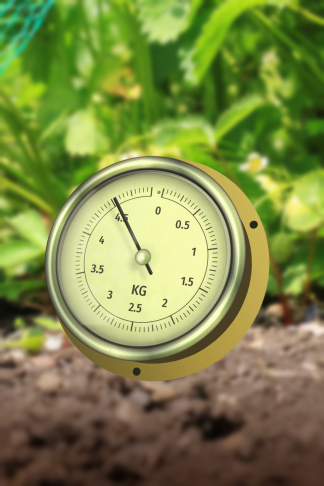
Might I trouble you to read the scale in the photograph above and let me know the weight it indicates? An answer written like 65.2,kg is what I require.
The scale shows 4.55,kg
